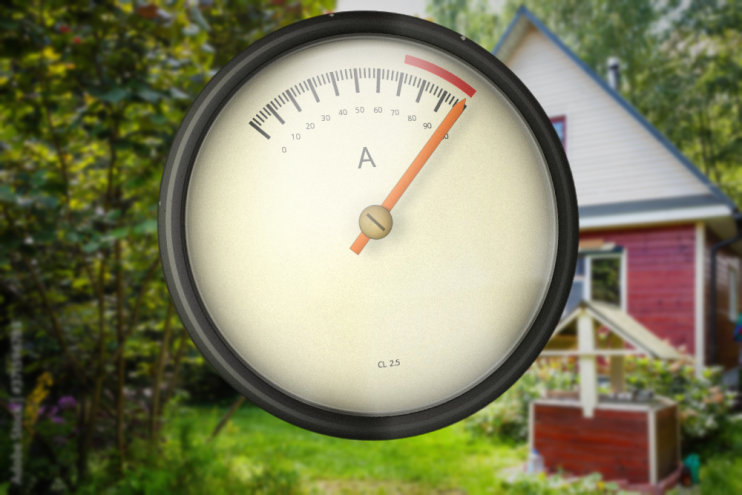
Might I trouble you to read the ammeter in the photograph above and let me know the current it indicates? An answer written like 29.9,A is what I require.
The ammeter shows 98,A
